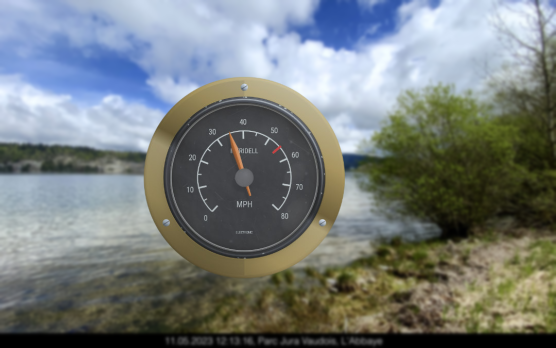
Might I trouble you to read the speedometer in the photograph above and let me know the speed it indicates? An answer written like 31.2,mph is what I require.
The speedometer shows 35,mph
